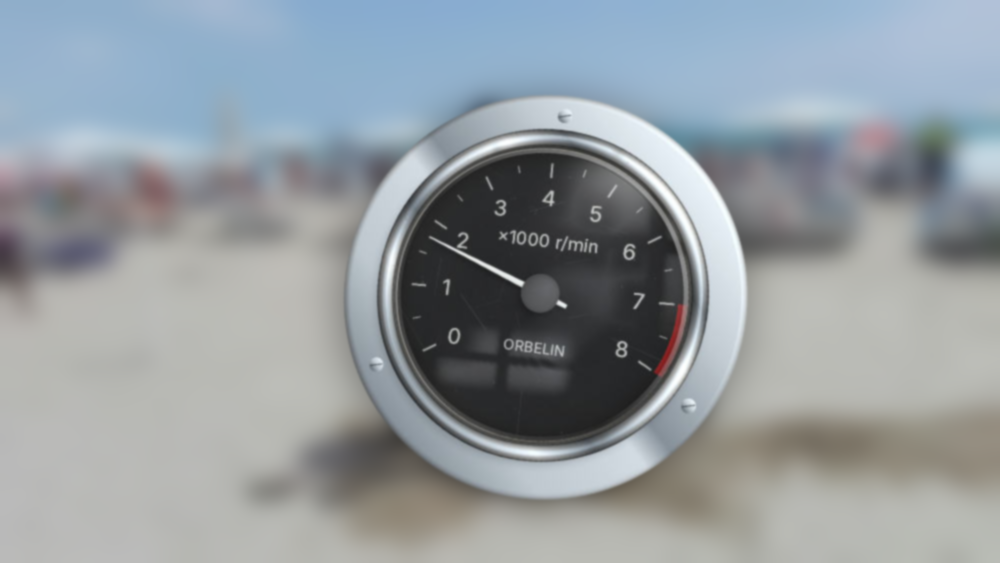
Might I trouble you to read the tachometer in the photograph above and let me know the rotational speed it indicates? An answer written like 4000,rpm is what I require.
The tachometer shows 1750,rpm
